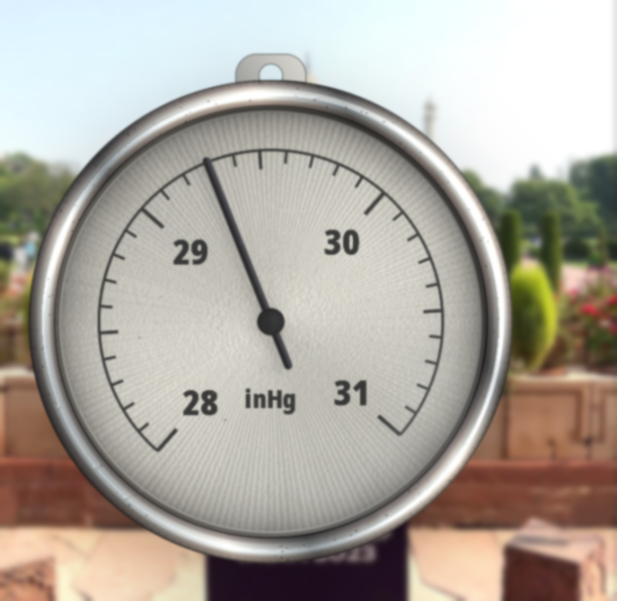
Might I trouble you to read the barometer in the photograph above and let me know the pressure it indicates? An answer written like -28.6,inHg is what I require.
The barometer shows 29.3,inHg
